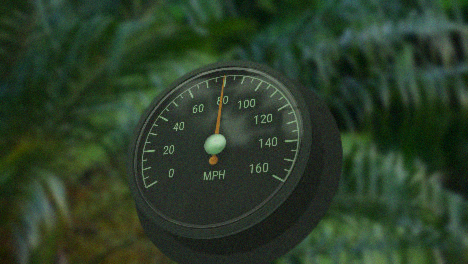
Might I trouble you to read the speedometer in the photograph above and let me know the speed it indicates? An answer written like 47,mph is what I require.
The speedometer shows 80,mph
